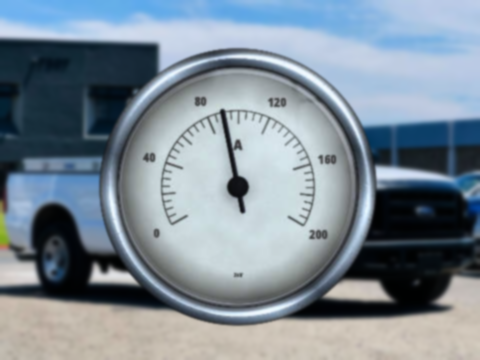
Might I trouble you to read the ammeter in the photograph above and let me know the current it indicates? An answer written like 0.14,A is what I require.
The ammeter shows 90,A
